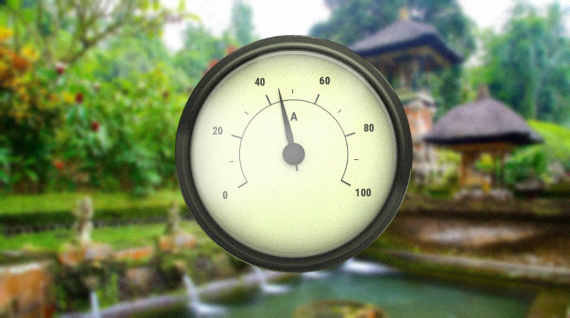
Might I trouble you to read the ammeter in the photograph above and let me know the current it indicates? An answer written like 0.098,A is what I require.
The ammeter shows 45,A
